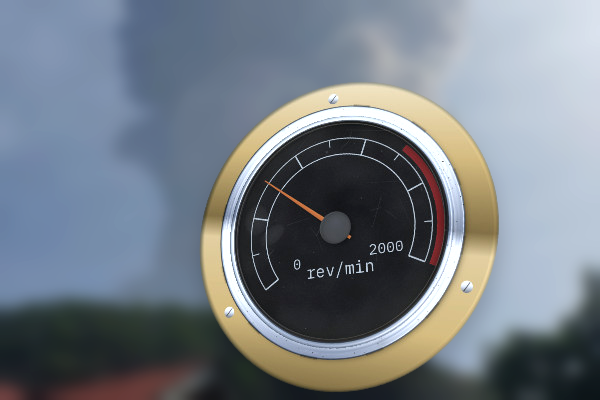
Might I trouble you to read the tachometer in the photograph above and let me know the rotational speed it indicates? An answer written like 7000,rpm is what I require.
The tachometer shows 600,rpm
